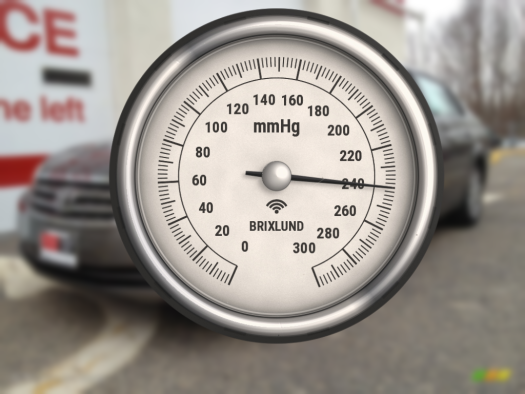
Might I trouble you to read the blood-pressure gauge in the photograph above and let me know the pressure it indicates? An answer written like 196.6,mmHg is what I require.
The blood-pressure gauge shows 240,mmHg
